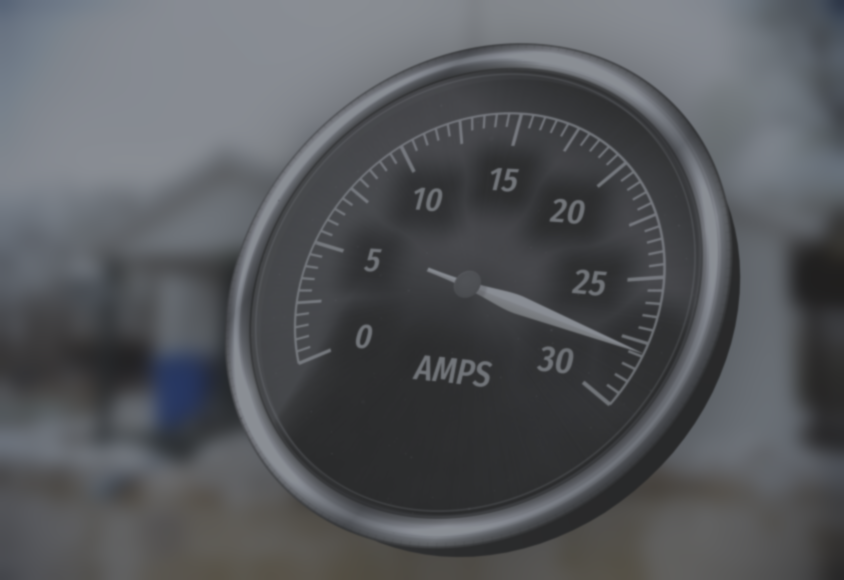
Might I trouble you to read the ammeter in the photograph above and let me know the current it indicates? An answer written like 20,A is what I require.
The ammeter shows 28,A
